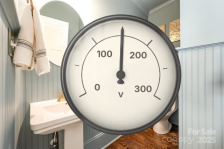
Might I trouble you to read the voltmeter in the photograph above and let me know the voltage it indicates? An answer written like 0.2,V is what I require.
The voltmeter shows 150,V
